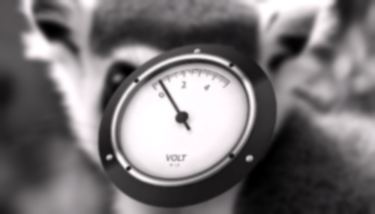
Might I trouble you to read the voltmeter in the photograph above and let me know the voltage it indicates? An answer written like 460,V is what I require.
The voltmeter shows 0.5,V
